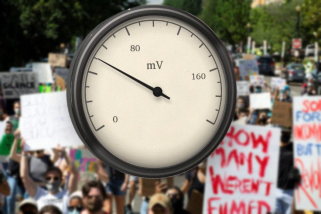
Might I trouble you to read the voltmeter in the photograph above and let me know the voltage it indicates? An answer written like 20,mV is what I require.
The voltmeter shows 50,mV
